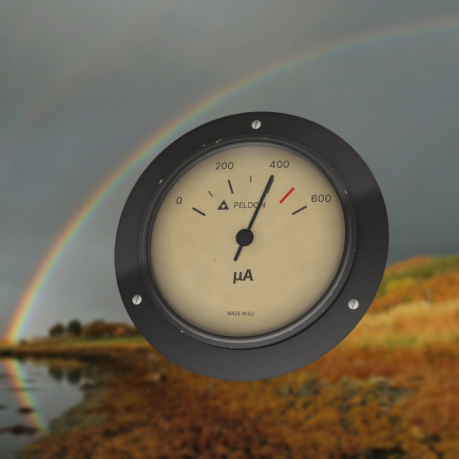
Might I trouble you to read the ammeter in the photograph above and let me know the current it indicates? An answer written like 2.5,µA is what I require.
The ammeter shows 400,µA
